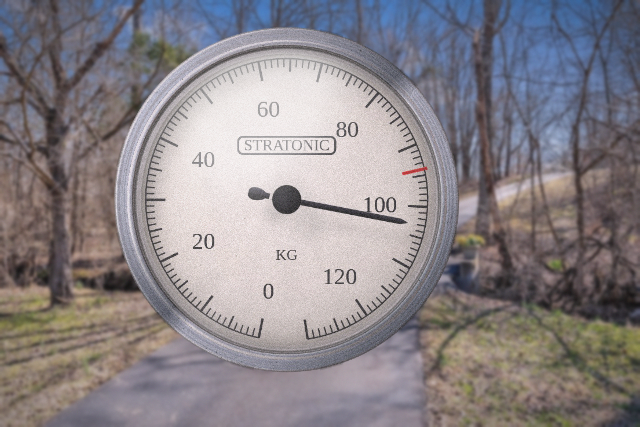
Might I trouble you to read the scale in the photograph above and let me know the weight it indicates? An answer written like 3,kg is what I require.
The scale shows 103,kg
